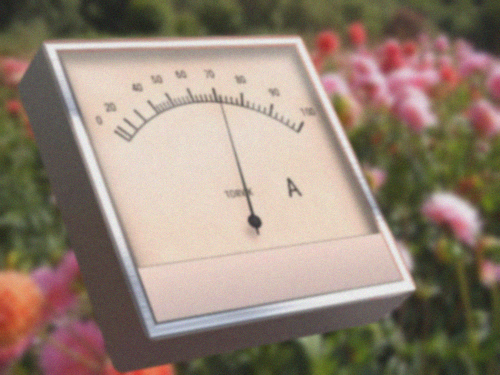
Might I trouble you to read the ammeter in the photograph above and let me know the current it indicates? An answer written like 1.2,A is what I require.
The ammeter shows 70,A
